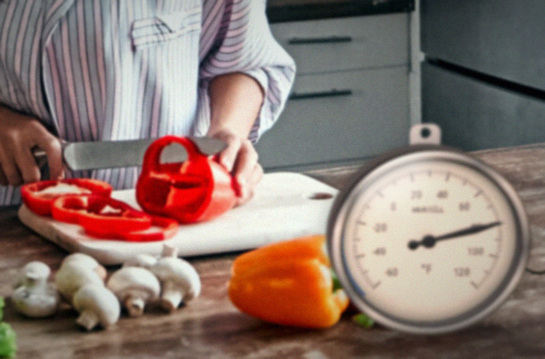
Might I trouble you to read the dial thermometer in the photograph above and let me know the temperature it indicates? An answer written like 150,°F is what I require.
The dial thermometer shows 80,°F
